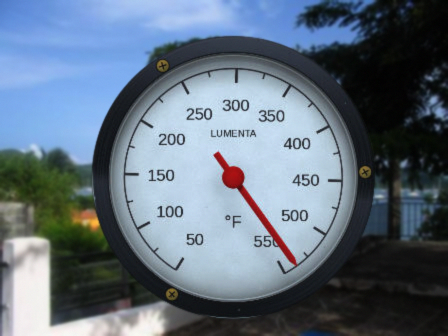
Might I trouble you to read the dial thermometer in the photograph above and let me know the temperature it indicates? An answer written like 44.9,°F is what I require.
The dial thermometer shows 537.5,°F
